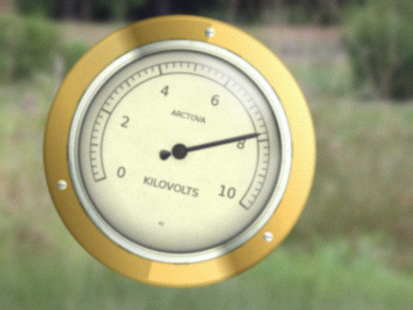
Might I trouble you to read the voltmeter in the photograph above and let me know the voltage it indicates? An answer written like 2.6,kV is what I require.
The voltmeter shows 7.8,kV
